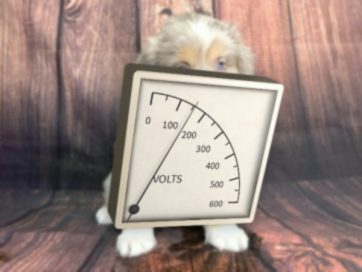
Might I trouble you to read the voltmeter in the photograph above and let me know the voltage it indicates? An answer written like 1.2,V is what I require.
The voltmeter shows 150,V
